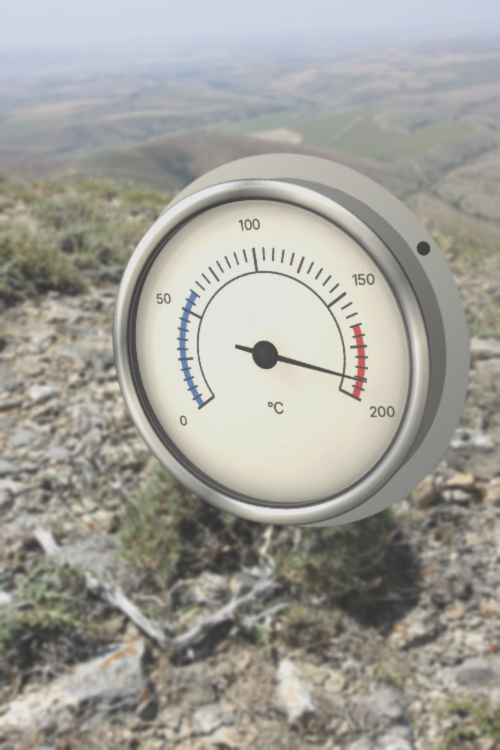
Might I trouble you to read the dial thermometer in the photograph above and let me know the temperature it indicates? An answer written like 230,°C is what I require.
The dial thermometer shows 190,°C
